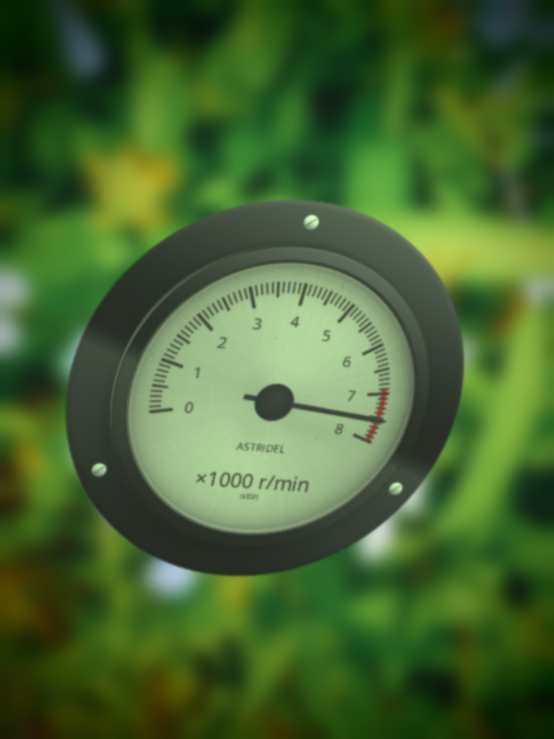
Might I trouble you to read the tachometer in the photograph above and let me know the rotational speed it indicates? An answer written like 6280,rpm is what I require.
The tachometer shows 7500,rpm
